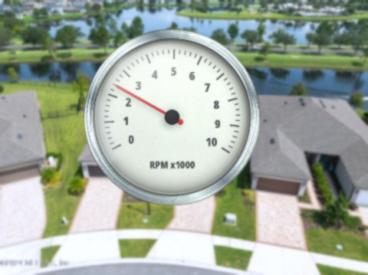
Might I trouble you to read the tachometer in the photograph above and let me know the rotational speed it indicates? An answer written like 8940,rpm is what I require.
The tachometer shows 2400,rpm
